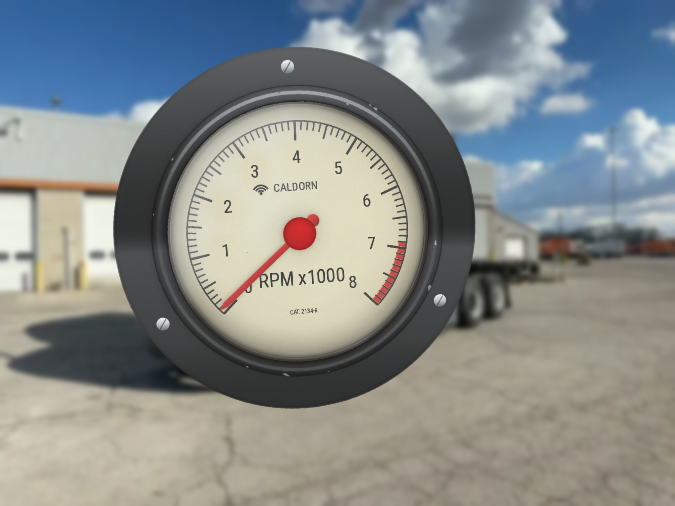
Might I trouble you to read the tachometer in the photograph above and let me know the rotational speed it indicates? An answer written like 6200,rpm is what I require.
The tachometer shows 100,rpm
